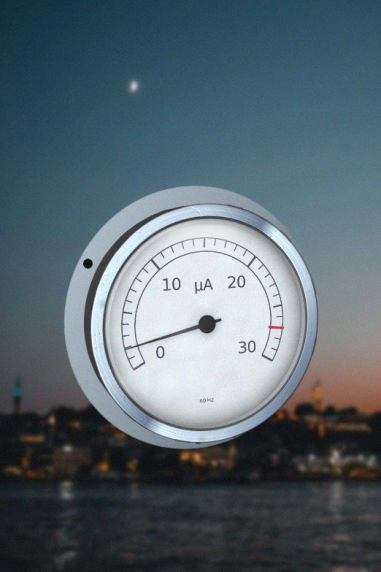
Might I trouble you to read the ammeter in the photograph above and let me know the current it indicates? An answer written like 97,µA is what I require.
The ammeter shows 2,µA
